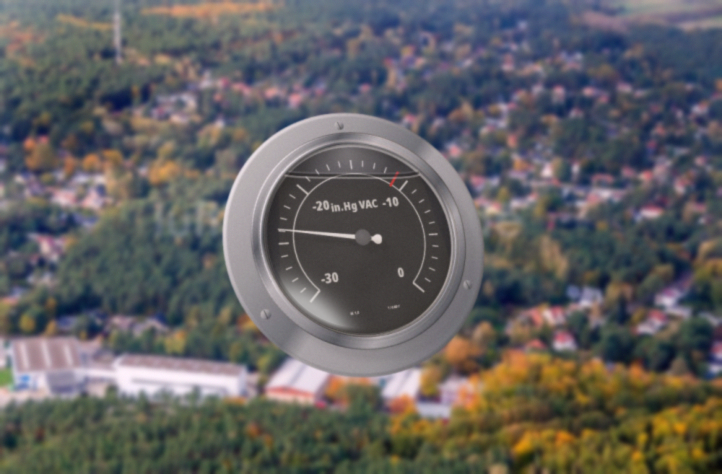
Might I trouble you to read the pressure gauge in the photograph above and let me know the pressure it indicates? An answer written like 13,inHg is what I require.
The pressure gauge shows -24,inHg
